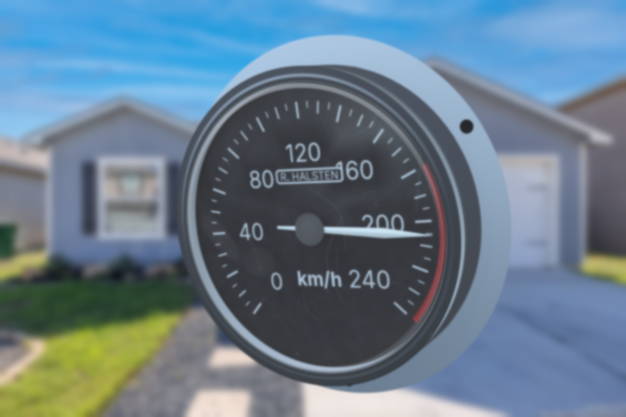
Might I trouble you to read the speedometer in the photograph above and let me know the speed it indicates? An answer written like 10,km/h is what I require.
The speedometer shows 205,km/h
